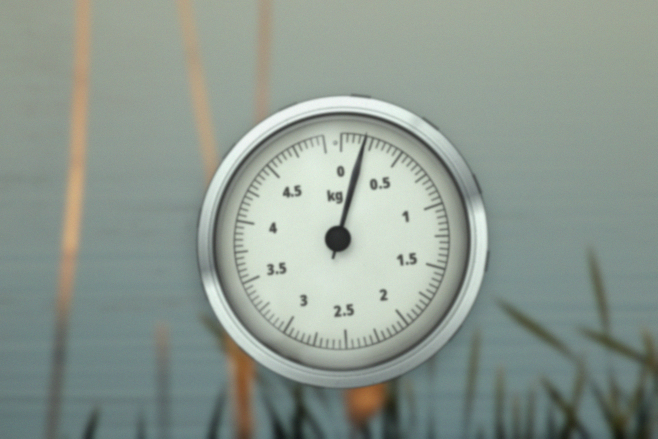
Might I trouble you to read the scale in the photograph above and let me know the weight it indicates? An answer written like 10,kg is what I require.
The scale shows 0.2,kg
